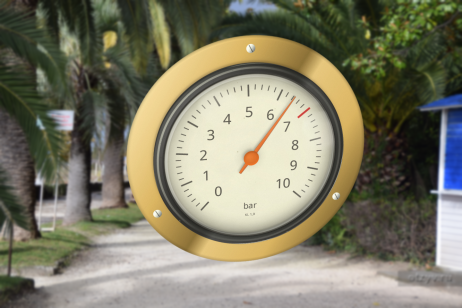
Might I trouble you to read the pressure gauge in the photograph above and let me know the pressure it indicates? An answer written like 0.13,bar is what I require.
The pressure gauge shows 6.4,bar
